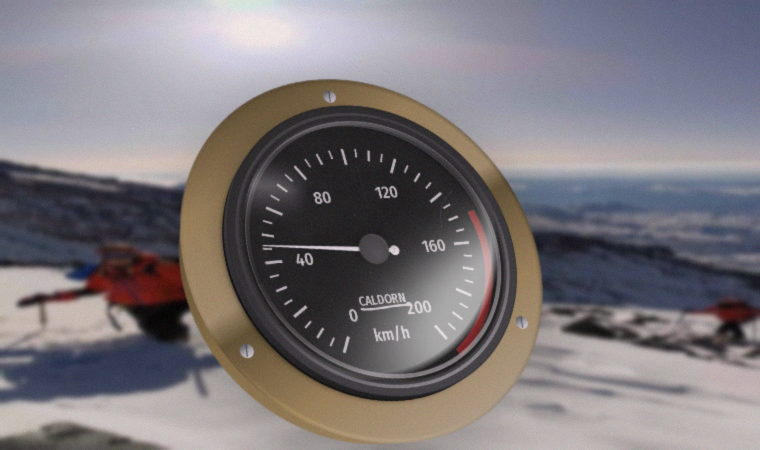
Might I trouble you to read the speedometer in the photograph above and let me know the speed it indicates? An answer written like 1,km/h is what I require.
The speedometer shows 45,km/h
